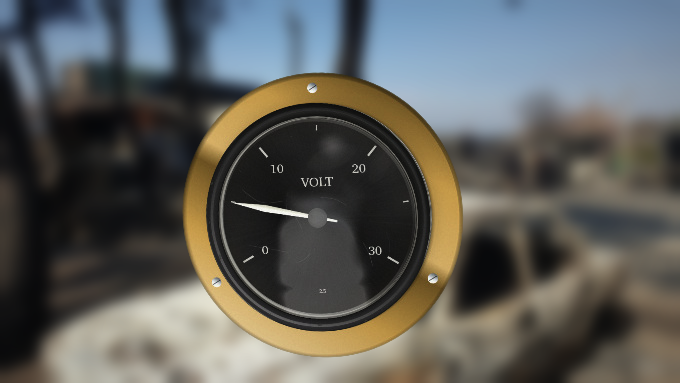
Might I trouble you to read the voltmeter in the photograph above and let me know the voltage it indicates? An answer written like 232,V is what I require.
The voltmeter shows 5,V
